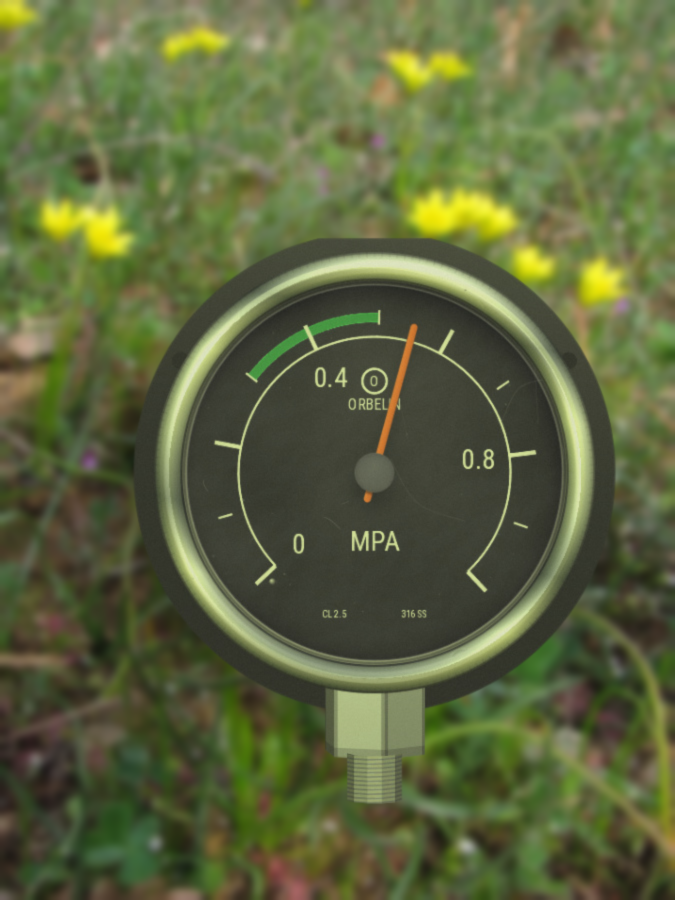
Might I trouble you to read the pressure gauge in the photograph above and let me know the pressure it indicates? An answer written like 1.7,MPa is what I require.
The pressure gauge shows 0.55,MPa
